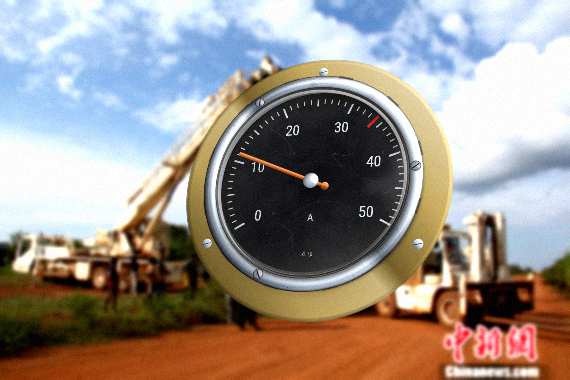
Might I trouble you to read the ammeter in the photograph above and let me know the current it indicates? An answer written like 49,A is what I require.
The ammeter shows 11,A
